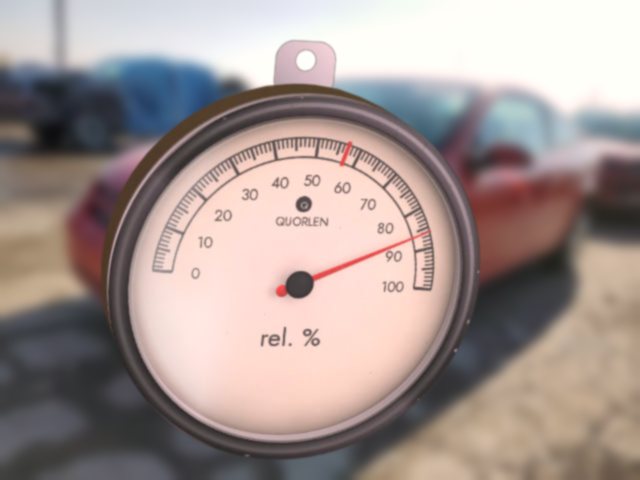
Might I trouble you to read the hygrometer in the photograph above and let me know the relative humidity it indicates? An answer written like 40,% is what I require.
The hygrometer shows 85,%
